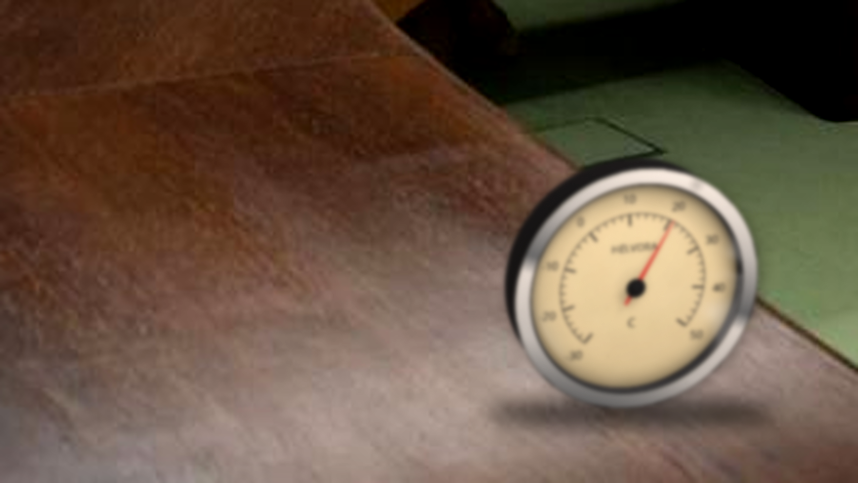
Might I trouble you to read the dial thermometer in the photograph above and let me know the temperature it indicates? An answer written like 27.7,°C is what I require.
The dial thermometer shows 20,°C
